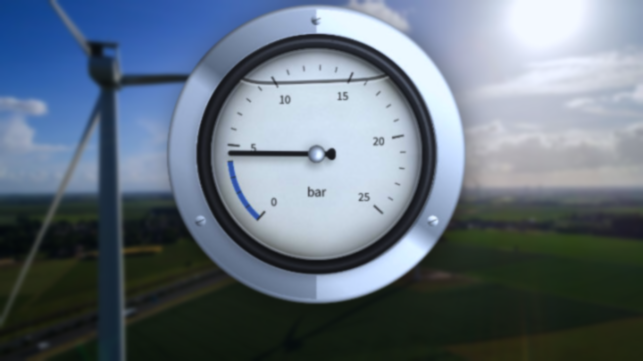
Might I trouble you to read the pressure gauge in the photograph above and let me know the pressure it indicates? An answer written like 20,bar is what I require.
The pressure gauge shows 4.5,bar
